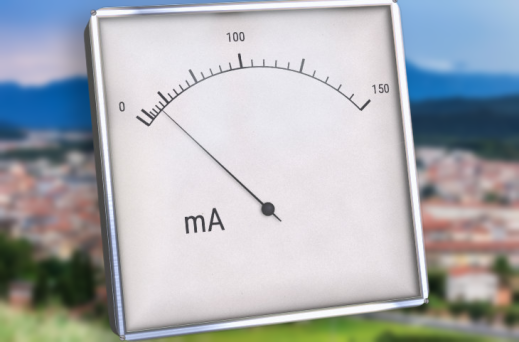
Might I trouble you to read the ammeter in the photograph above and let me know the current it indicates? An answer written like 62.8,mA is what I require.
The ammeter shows 40,mA
